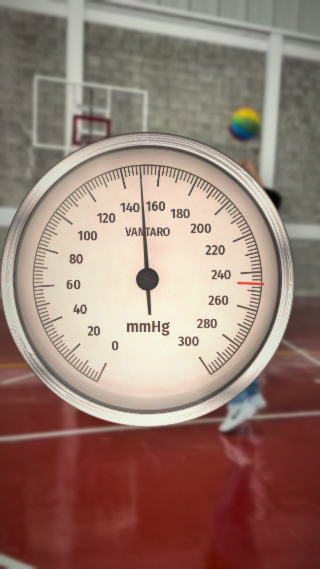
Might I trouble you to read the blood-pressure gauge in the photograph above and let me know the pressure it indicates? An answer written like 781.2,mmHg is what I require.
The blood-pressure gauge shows 150,mmHg
